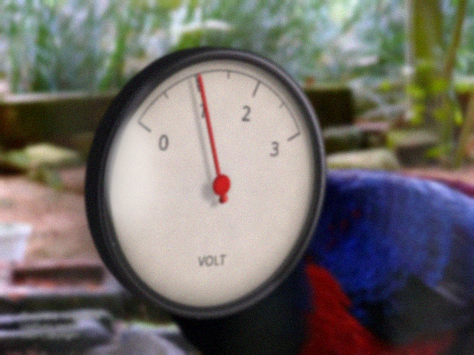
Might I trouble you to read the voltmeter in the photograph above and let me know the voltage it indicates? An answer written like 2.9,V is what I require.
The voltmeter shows 1,V
